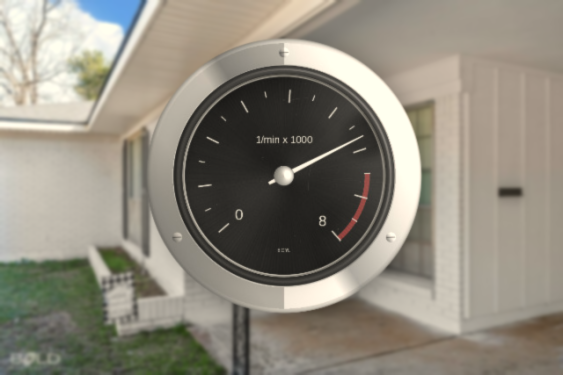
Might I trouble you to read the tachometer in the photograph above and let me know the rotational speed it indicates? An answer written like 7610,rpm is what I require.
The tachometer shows 5750,rpm
